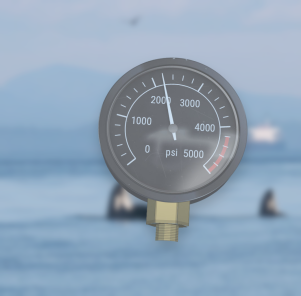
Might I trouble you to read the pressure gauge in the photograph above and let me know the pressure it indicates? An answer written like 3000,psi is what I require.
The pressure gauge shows 2200,psi
